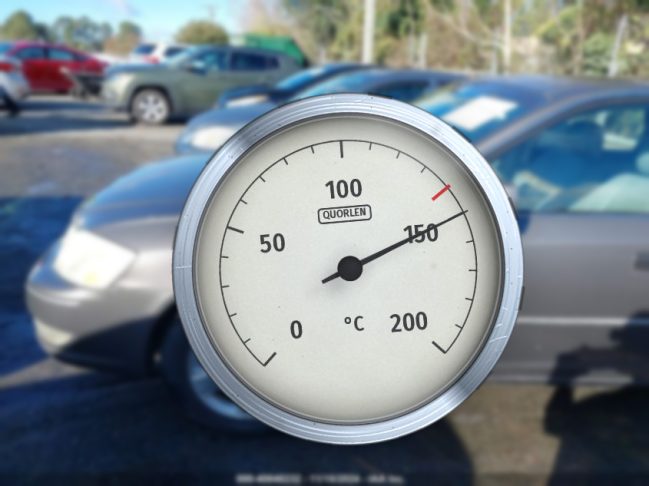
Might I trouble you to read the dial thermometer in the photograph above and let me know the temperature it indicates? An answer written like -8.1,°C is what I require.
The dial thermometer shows 150,°C
